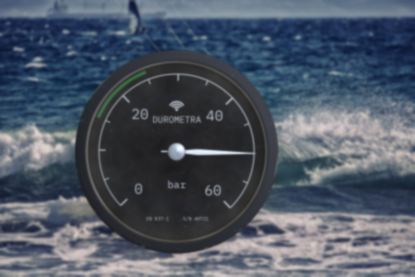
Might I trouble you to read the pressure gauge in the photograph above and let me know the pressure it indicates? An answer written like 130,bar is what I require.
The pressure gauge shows 50,bar
